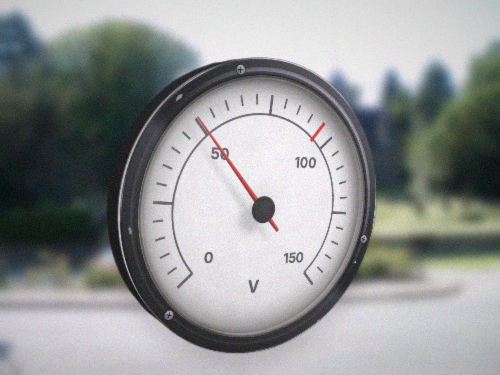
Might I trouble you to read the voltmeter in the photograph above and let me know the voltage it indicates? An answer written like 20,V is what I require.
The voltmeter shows 50,V
